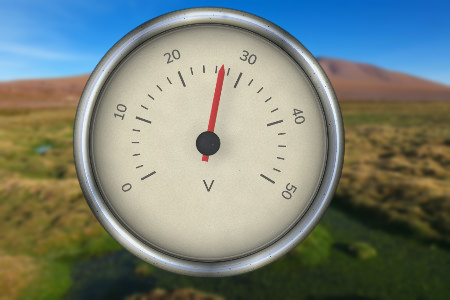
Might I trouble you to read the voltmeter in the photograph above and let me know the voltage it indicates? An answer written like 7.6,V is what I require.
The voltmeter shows 27,V
